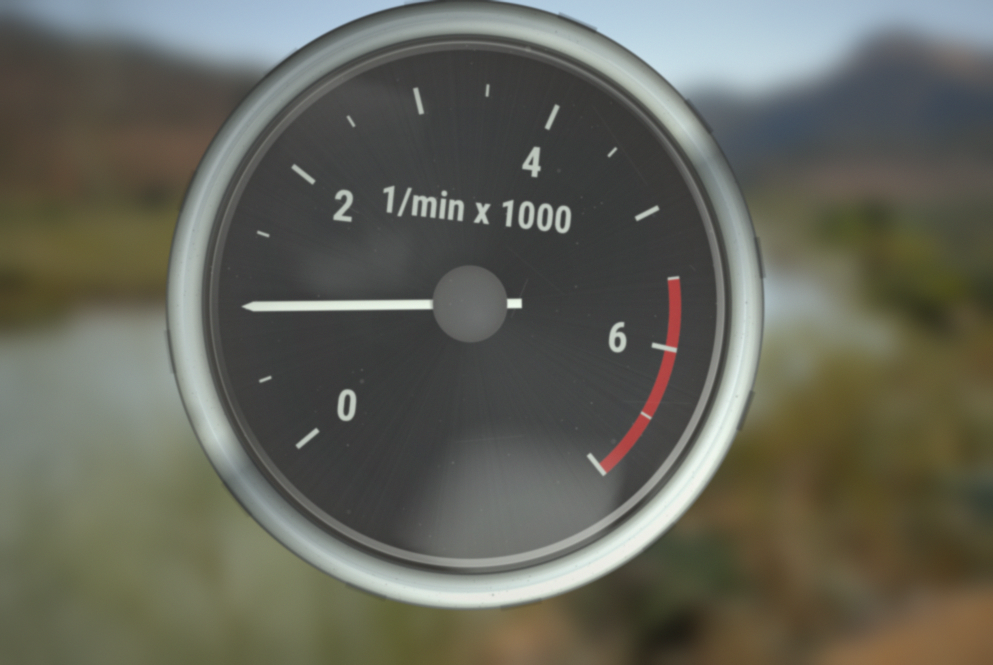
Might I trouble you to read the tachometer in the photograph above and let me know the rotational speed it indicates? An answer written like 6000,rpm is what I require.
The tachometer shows 1000,rpm
